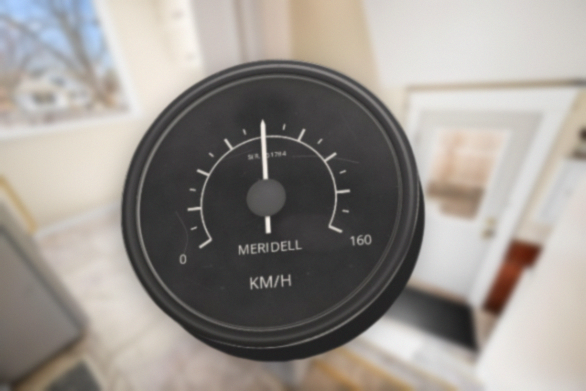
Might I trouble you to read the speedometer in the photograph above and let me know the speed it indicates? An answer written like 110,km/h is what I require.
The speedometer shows 80,km/h
